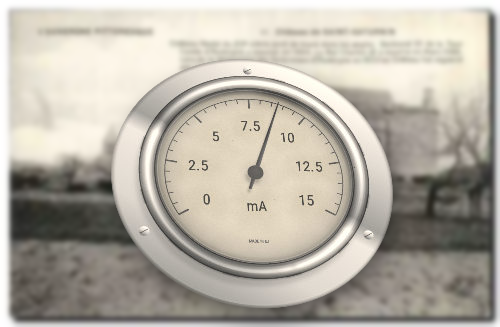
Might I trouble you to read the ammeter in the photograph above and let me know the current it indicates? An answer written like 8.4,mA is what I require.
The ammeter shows 8.75,mA
